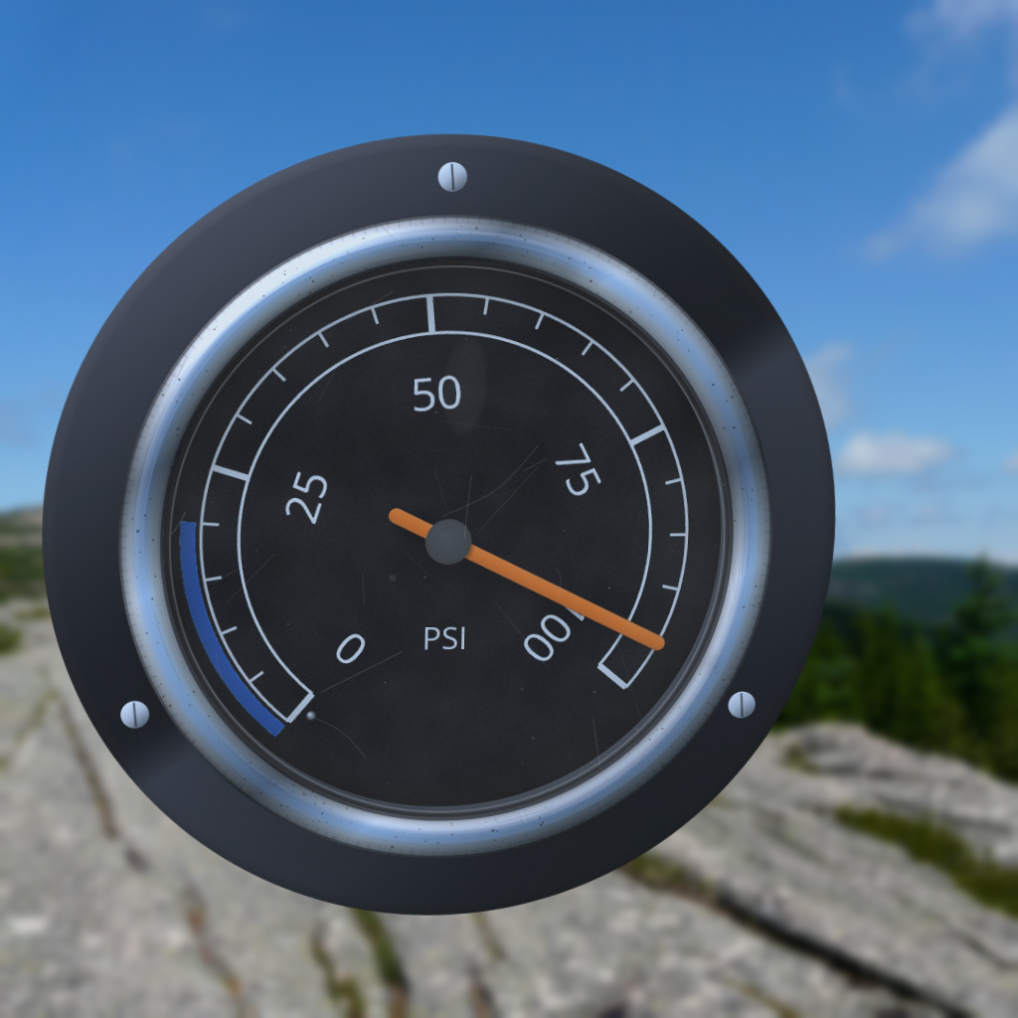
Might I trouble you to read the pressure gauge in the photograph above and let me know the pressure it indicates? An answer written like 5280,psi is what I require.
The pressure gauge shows 95,psi
